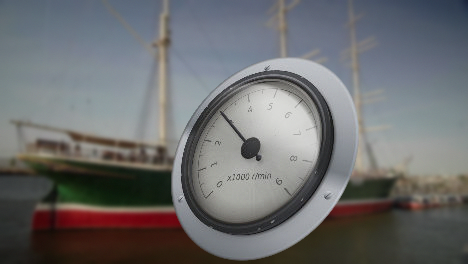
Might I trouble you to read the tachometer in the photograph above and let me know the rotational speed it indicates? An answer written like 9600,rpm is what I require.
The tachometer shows 3000,rpm
